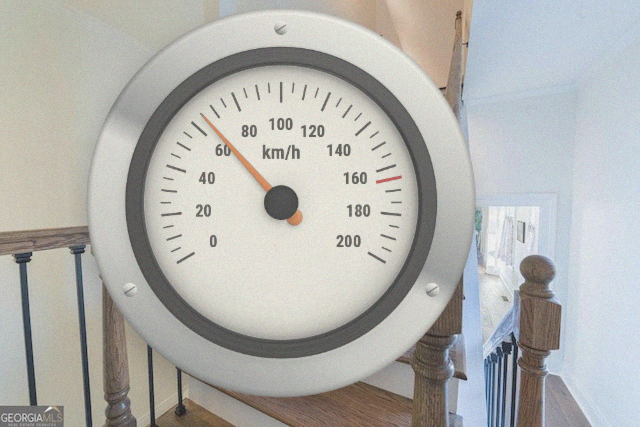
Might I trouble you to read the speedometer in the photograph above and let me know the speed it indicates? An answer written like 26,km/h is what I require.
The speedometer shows 65,km/h
